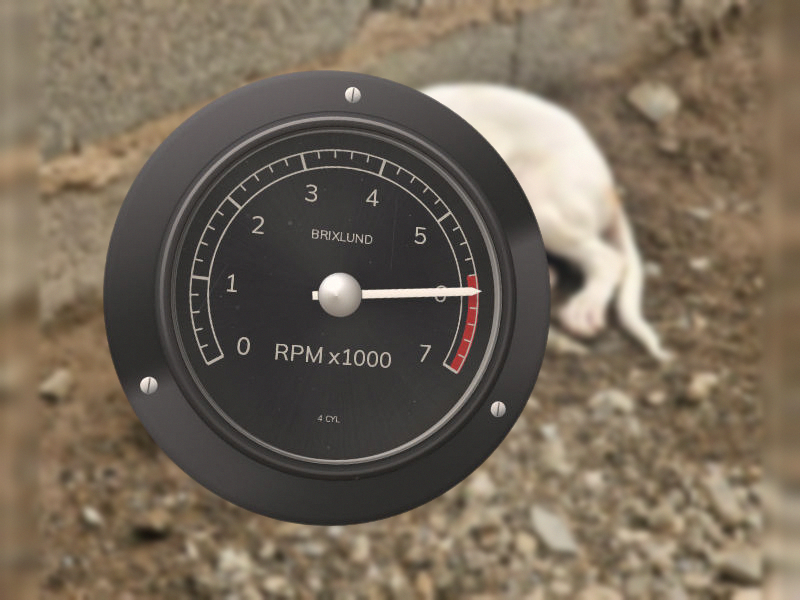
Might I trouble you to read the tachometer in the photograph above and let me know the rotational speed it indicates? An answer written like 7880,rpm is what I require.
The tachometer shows 6000,rpm
